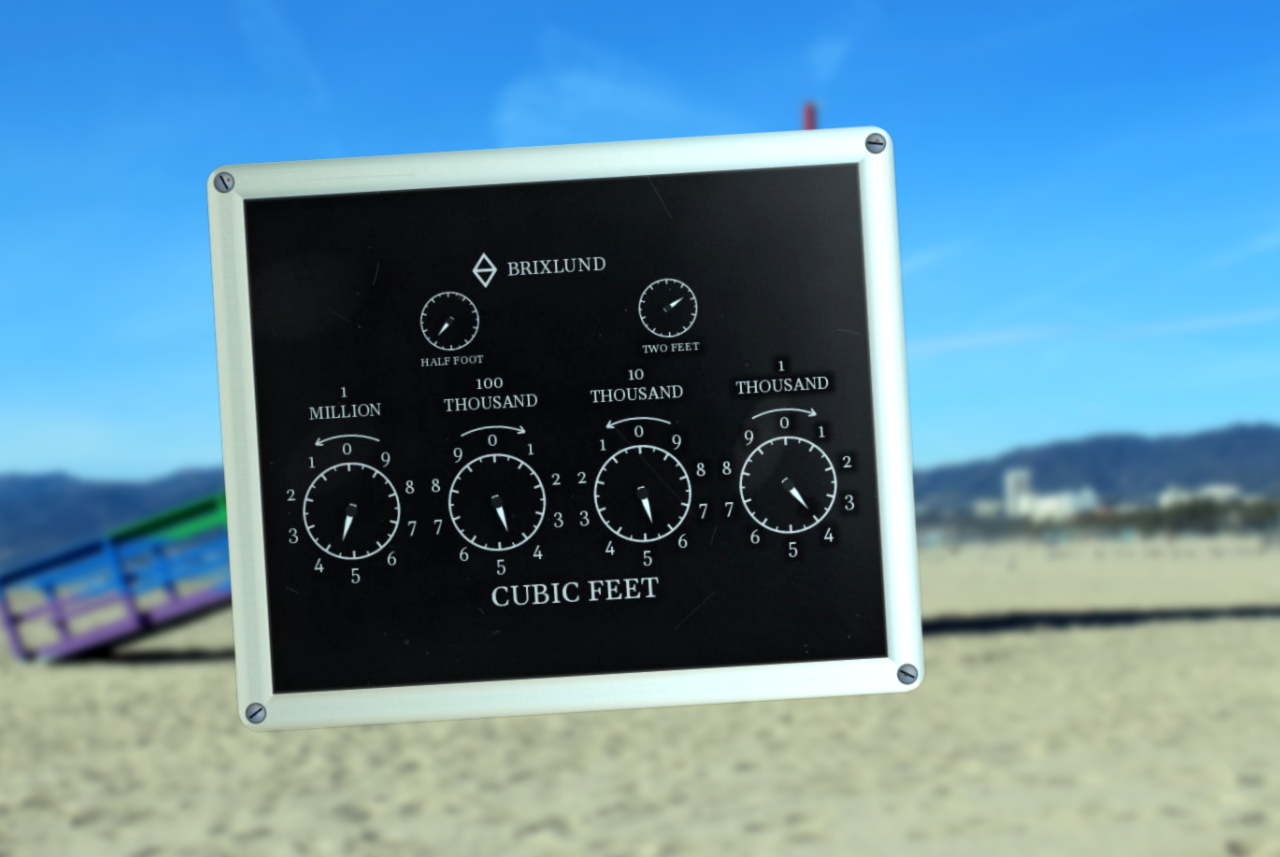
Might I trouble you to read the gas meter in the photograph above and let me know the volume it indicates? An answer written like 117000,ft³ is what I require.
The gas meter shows 445400,ft³
